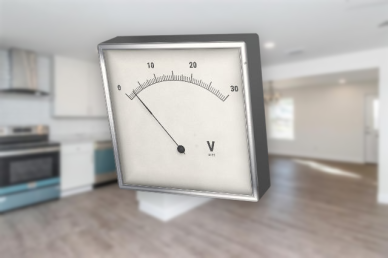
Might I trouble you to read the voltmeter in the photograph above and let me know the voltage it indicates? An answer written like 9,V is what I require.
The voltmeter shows 2.5,V
